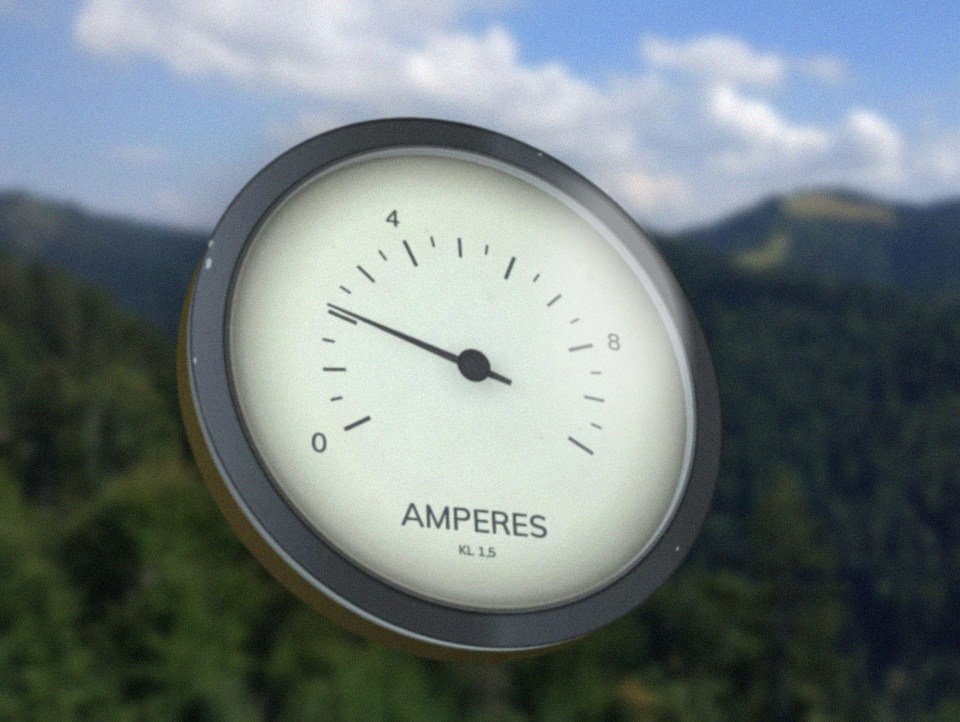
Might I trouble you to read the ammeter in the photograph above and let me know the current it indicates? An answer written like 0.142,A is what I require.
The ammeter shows 2,A
